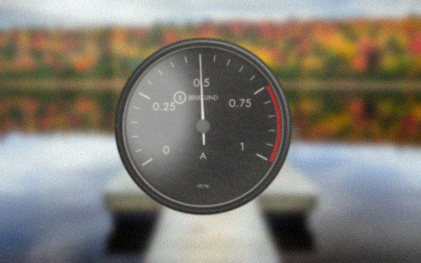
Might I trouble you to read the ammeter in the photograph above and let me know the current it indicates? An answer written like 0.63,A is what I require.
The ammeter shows 0.5,A
